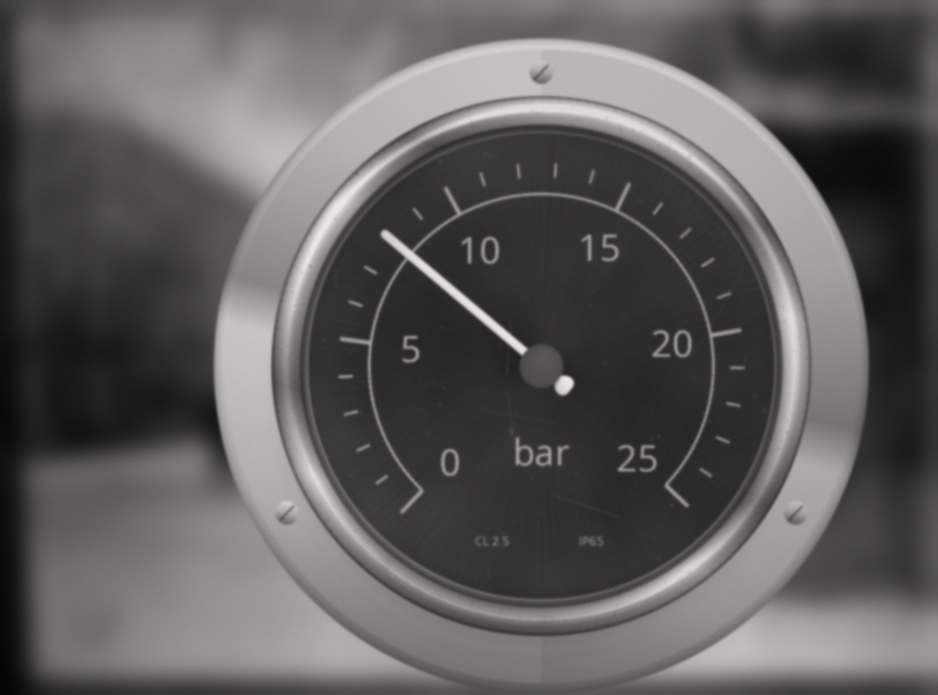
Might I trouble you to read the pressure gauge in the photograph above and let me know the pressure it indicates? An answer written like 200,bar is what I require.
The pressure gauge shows 8,bar
